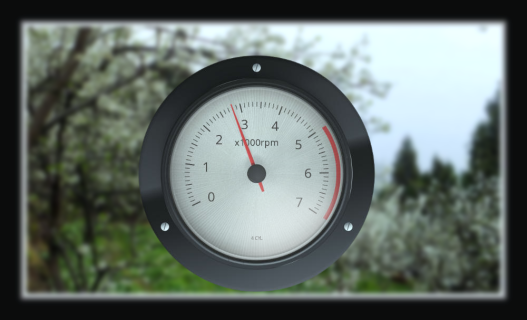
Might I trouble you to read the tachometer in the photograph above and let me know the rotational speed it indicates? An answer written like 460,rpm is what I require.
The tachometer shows 2800,rpm
